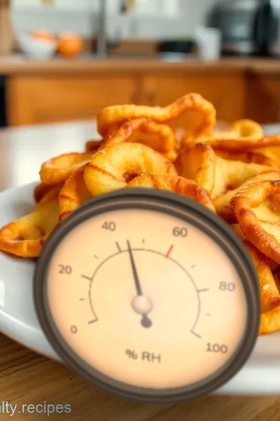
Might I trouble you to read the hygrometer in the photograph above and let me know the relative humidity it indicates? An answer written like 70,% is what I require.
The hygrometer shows 45,%
